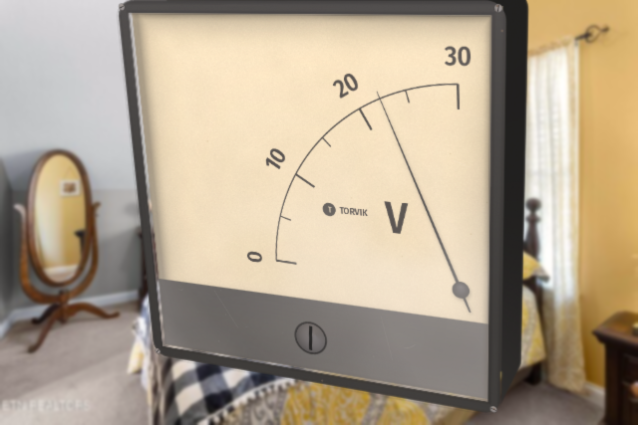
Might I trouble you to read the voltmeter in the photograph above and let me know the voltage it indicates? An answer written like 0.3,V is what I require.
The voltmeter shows 22.5,V
